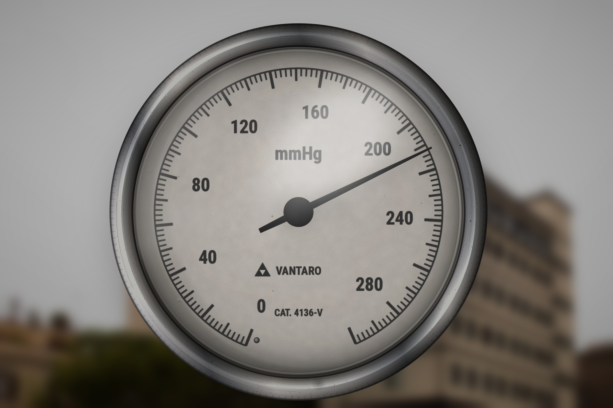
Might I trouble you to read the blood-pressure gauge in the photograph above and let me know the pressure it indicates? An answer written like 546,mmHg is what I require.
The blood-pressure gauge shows 212,mmHg
